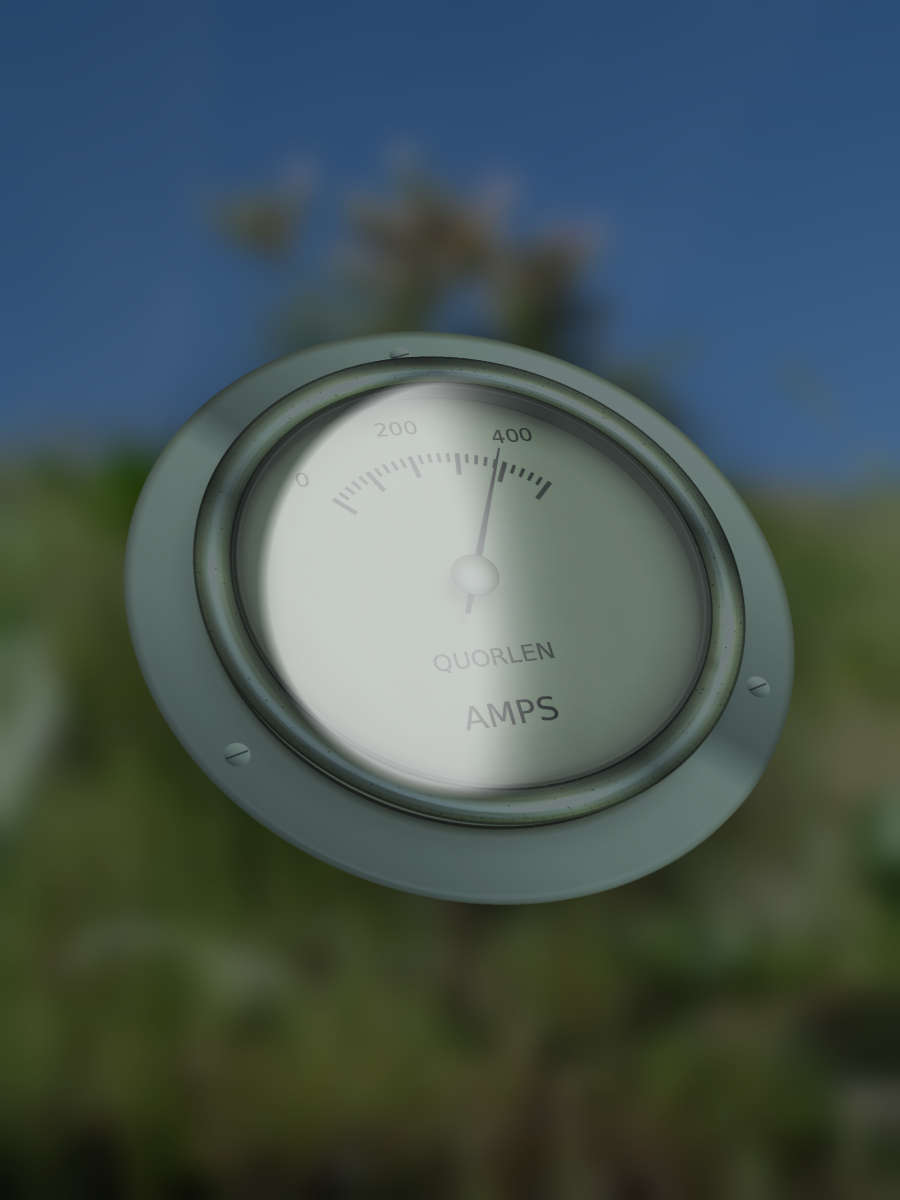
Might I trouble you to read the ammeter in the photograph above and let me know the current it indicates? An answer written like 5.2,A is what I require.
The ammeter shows 380,A
